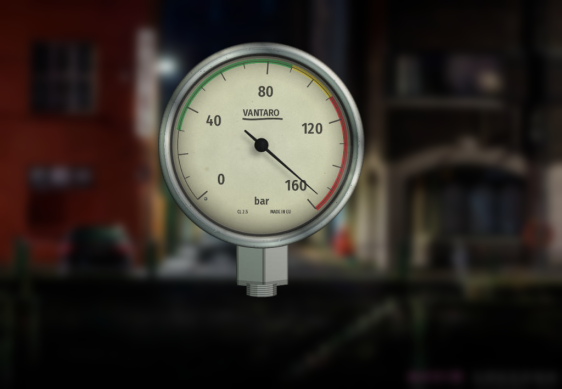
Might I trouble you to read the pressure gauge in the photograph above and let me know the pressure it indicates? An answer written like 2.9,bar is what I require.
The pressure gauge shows 155,bar
